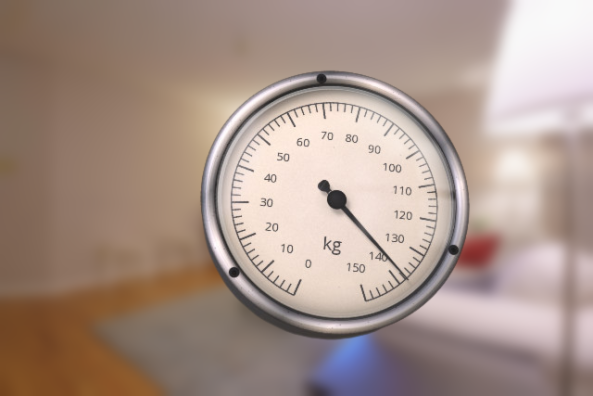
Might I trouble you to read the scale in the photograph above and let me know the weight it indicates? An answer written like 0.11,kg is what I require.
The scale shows 138,kg
